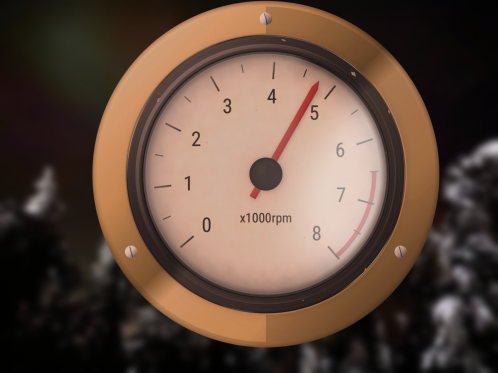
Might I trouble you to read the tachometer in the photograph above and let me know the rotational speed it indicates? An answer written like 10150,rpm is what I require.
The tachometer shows 4750,rpm
